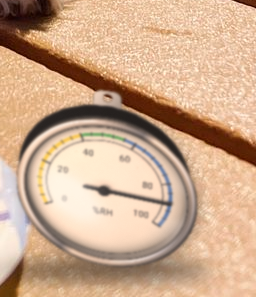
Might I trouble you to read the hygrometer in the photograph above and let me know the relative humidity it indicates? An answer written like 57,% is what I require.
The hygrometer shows 88,%
